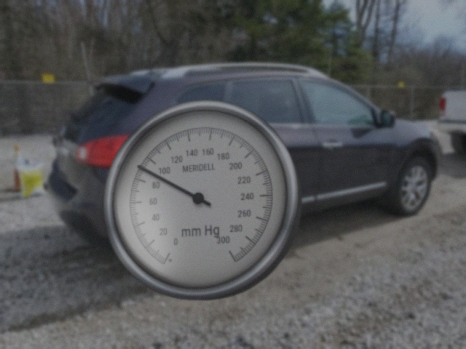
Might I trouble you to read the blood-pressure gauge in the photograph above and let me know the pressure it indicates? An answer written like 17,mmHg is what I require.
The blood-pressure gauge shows 90,mmHg
